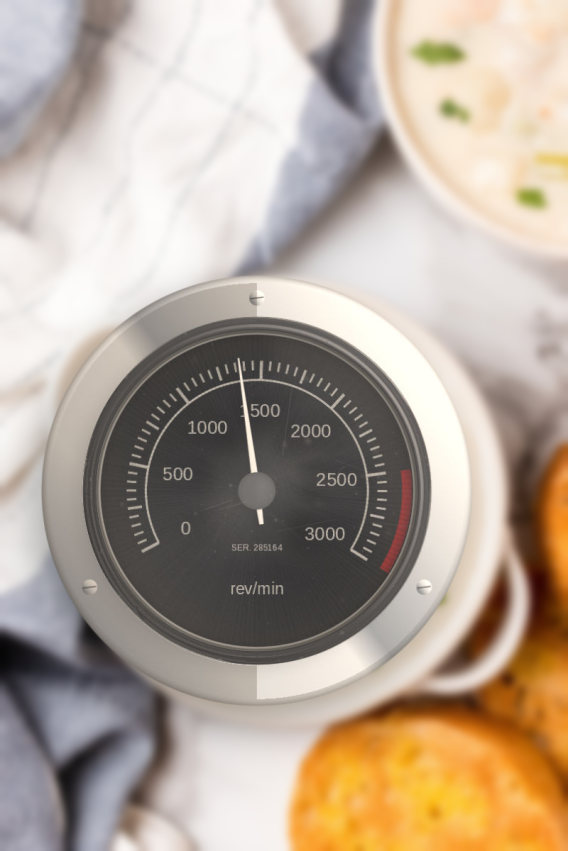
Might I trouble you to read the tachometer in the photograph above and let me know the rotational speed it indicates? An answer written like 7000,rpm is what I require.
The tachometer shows 1375,rpm
